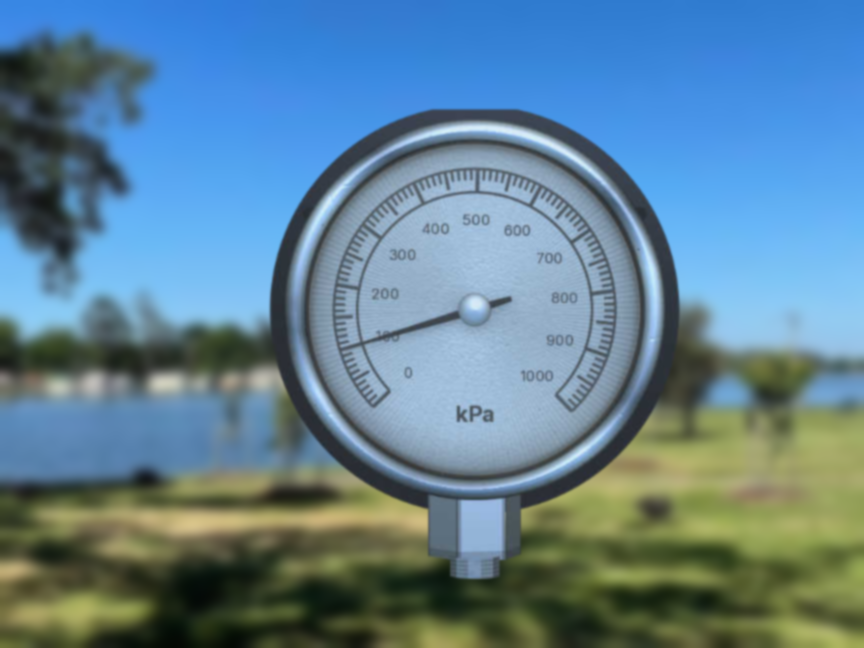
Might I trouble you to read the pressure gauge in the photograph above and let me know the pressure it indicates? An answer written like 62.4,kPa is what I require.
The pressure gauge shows 100,kPa
